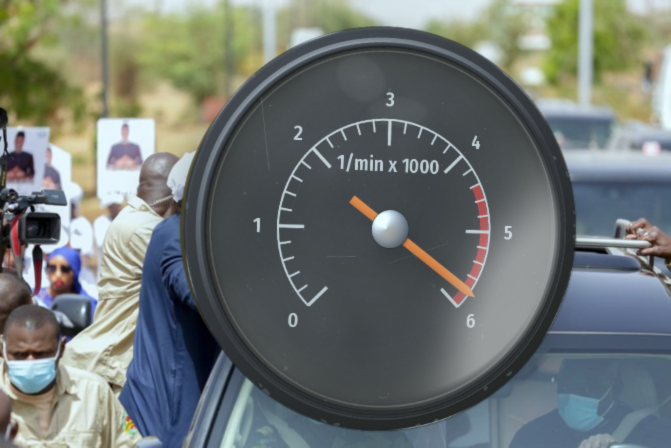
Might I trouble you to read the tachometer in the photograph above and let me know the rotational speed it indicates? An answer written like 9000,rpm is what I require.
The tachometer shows 5800,rpm
